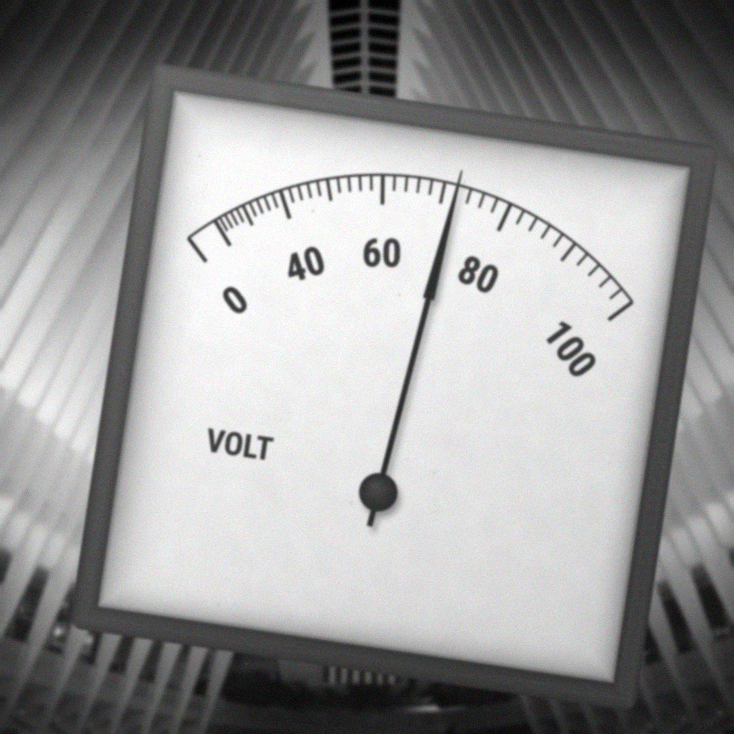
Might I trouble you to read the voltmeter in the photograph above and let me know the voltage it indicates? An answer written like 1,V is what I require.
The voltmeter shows 72,V
